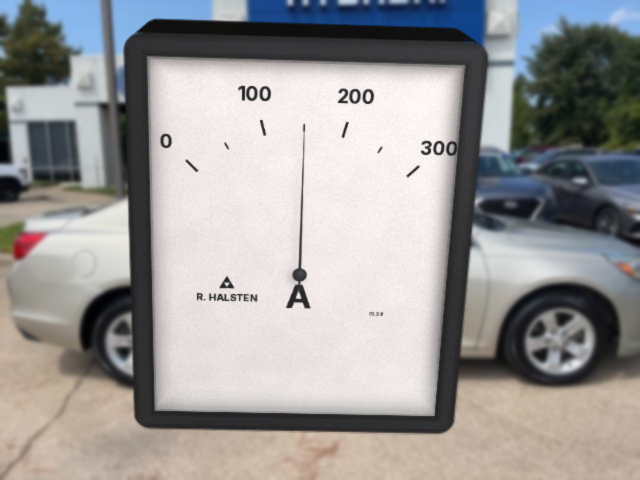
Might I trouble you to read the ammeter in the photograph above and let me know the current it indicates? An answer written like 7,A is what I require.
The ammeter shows 150,A
